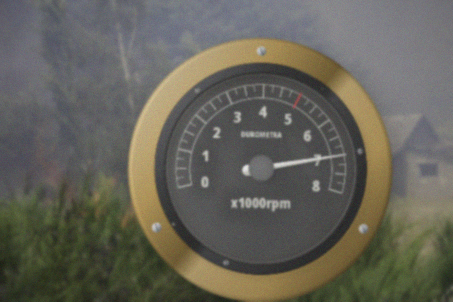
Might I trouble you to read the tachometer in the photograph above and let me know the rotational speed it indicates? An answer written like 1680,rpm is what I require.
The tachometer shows 7000,rpm
